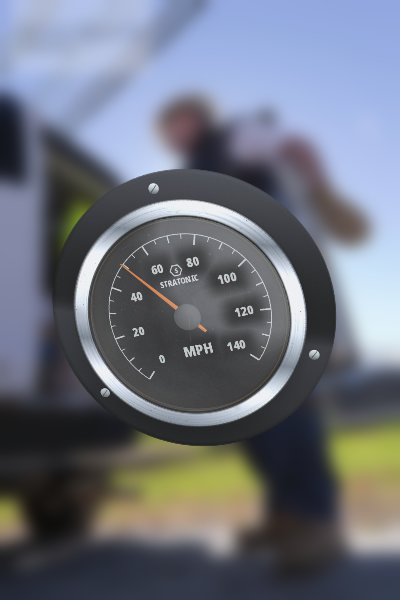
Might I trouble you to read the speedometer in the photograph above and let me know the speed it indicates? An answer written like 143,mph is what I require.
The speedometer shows 50,mph
